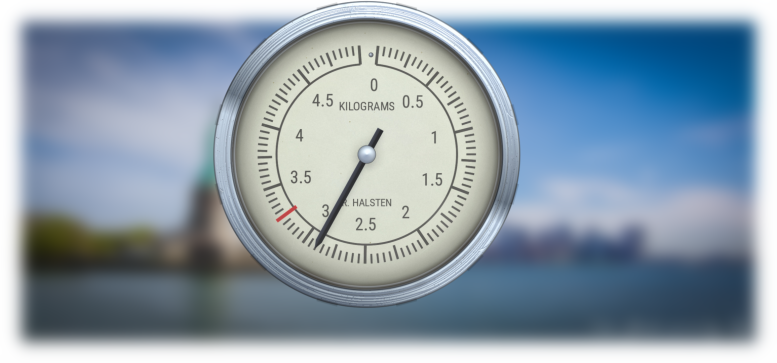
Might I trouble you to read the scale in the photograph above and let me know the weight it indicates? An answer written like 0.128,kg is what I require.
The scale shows 2.9,kg
